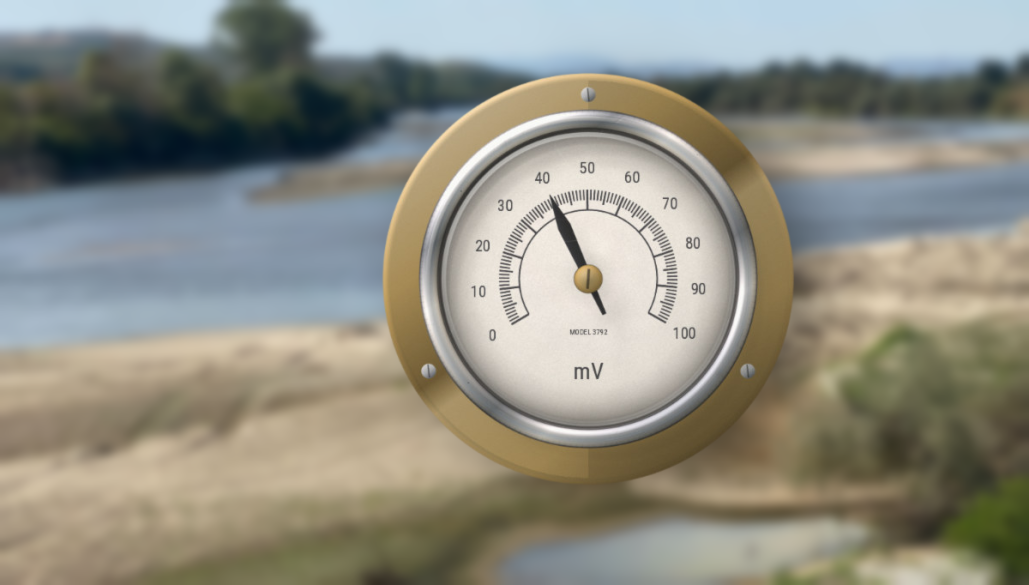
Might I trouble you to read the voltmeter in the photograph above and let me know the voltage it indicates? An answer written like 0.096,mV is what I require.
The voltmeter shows 40,mV
